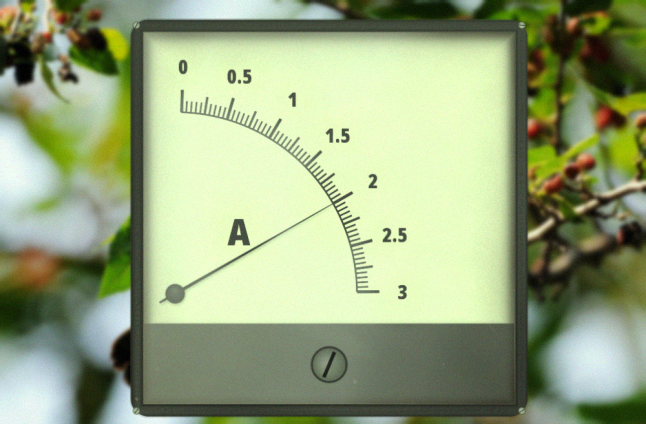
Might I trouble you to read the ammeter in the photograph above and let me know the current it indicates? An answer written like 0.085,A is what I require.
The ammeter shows 2,A
